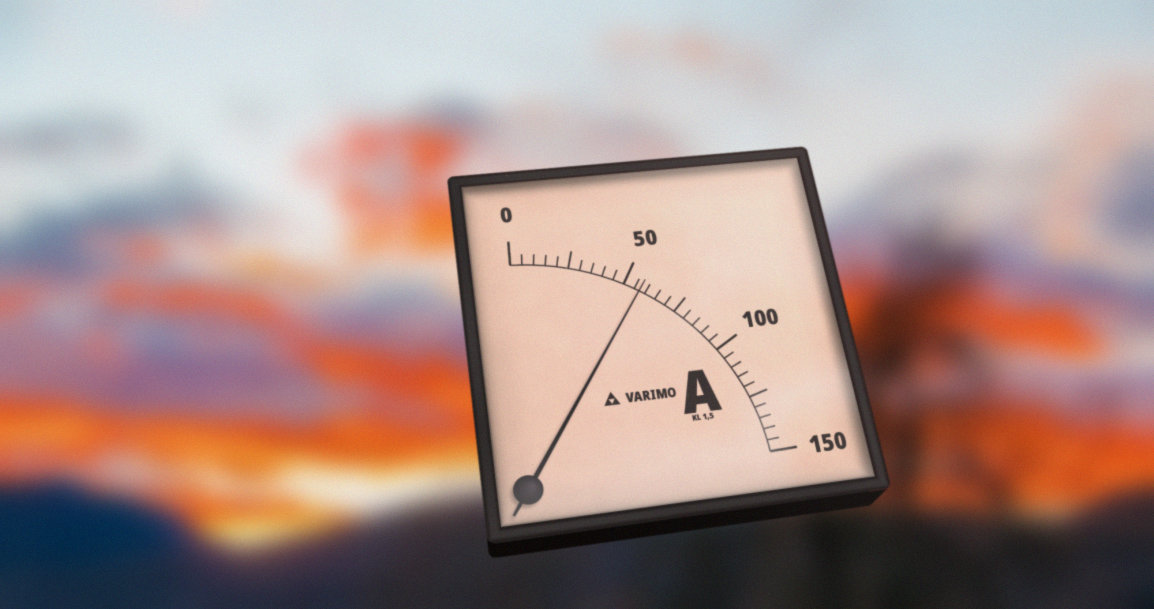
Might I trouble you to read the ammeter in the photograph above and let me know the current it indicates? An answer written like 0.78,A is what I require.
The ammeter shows 57.5,A
